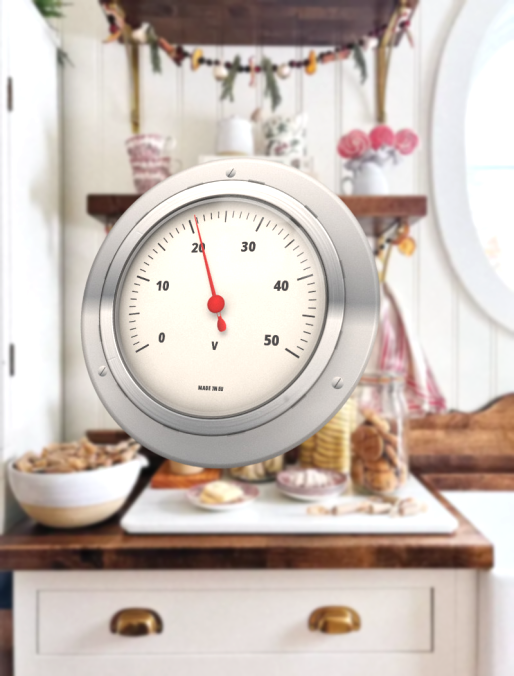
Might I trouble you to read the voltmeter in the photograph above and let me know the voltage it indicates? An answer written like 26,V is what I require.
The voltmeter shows 21,V
